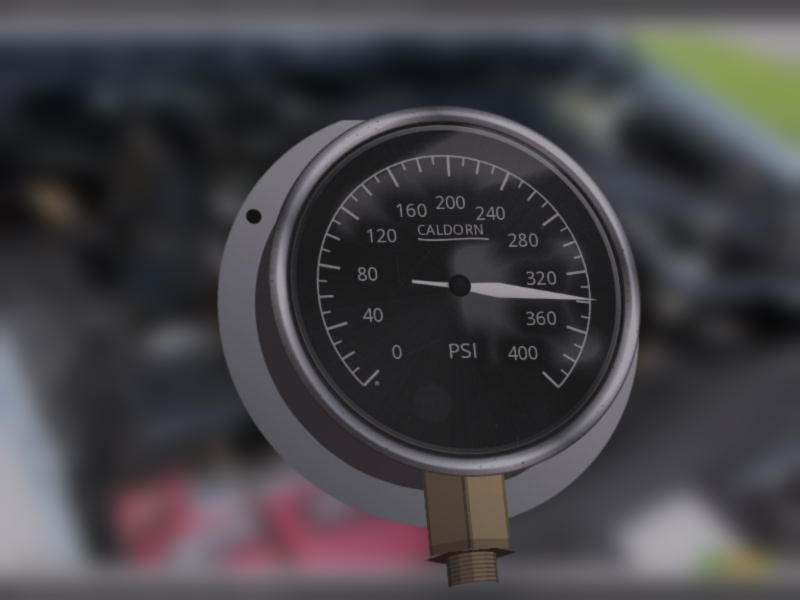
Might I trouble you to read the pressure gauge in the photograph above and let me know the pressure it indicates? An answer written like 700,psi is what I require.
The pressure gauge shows 340,psi
